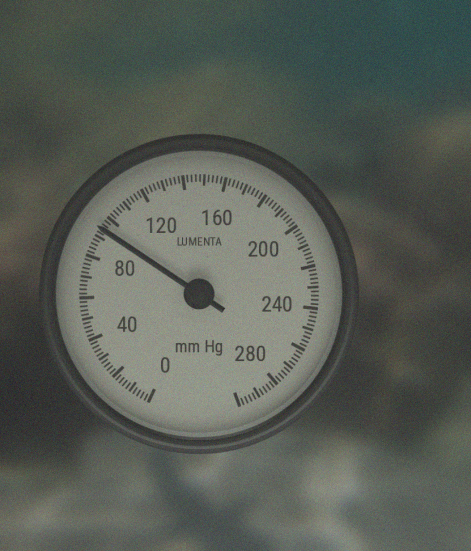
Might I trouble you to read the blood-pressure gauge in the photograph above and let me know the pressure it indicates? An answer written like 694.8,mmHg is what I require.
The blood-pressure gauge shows 94,mmHg
